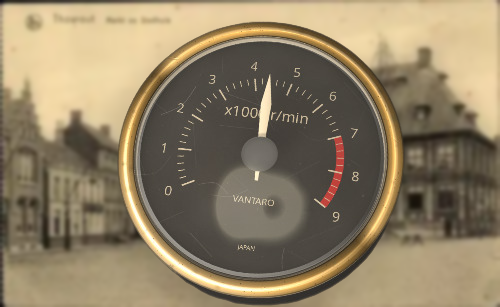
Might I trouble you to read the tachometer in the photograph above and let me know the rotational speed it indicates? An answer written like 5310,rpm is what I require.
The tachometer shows 4400,rpm
